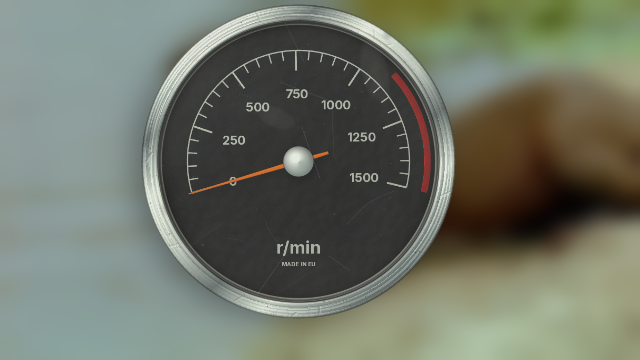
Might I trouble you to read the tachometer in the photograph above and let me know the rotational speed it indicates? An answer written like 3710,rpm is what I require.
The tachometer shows 0,rpm
